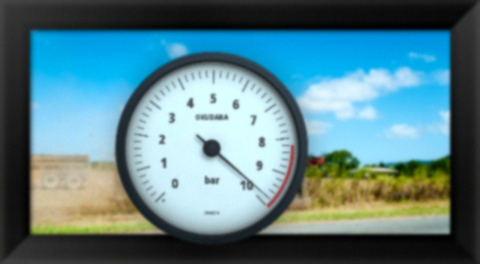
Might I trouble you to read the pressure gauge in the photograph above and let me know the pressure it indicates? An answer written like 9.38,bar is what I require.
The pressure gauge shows 9.8,bar
